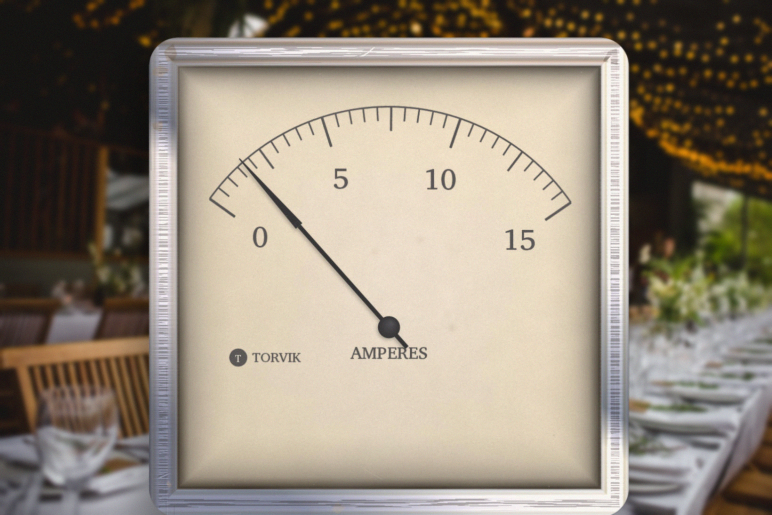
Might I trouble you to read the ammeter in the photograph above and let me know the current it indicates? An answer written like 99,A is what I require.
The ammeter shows 1.75,A
